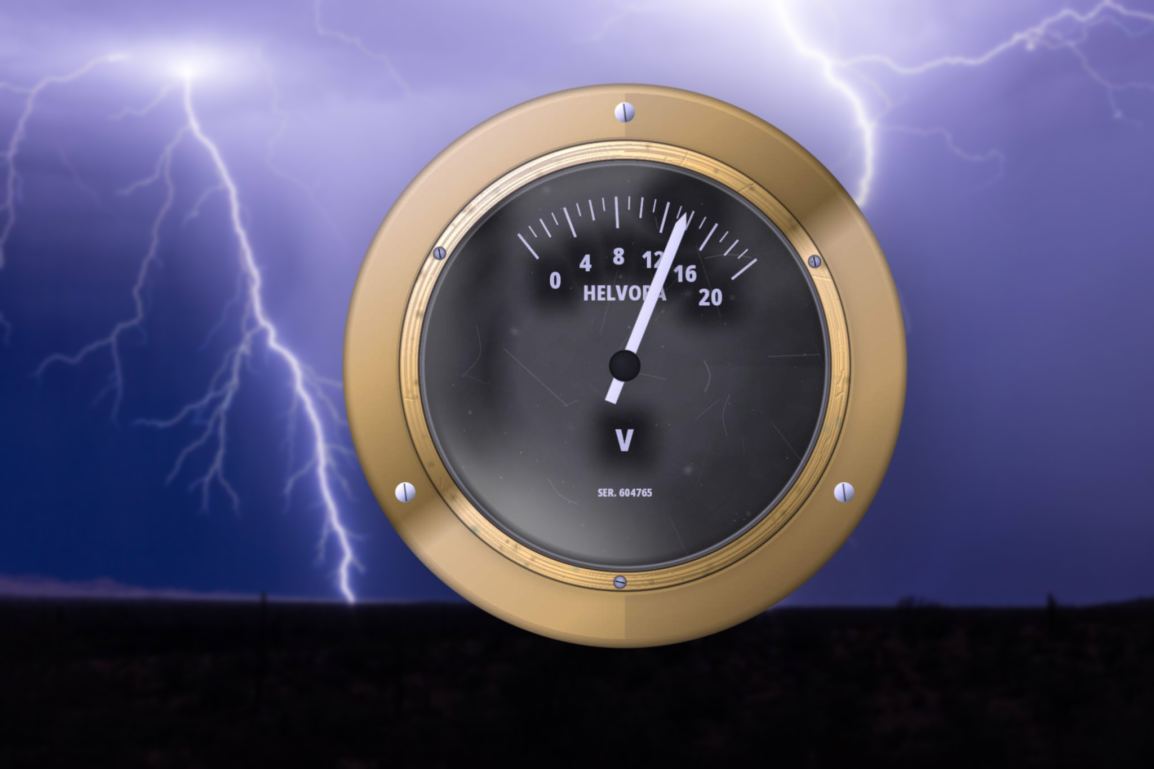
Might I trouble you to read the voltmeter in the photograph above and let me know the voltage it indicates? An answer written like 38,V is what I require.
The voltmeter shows 13.5,V
